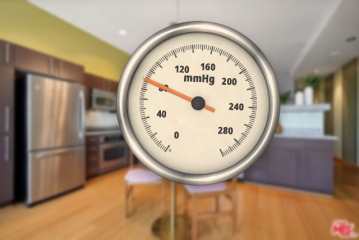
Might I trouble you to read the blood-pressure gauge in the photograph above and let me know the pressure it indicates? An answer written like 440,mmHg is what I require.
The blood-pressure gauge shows 80,mmHg
